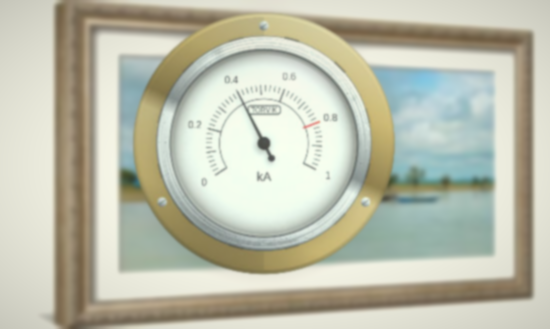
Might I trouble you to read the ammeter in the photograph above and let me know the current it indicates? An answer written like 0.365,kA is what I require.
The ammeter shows 0.4,kA
